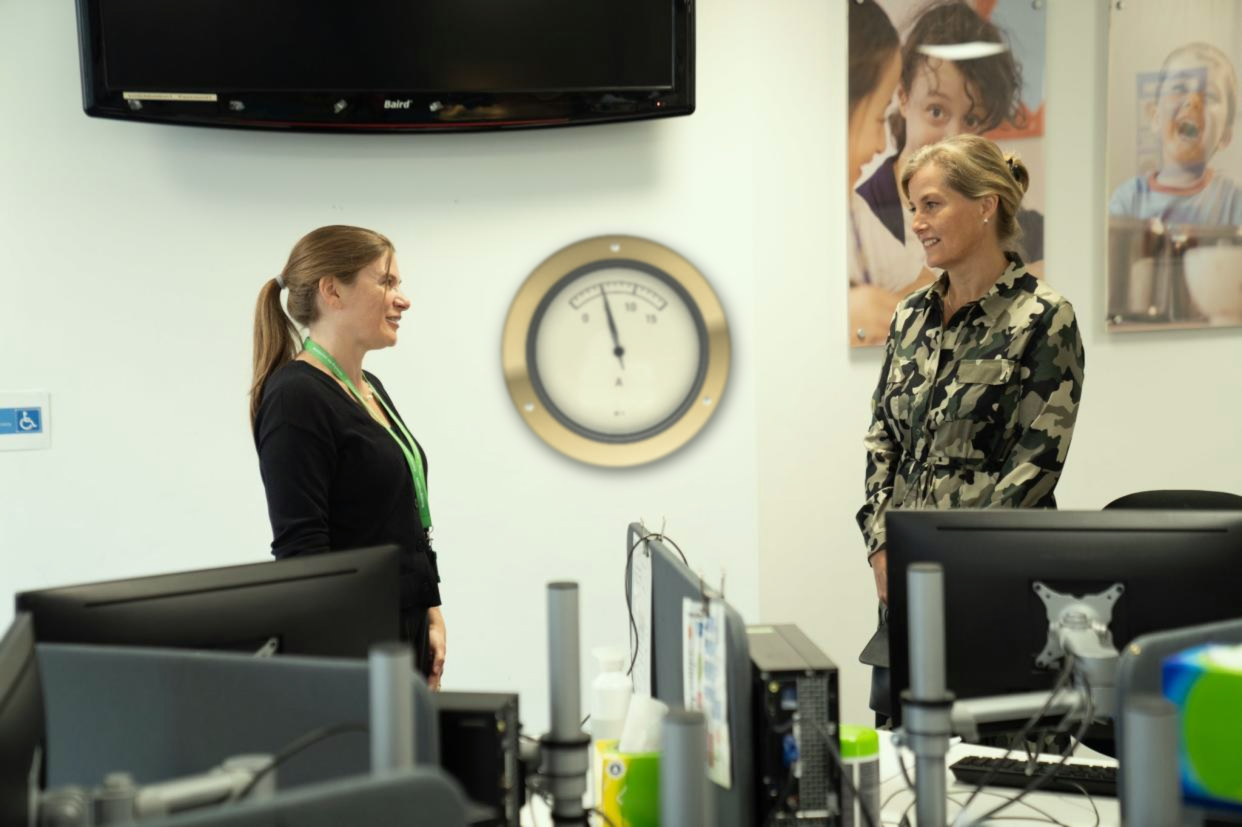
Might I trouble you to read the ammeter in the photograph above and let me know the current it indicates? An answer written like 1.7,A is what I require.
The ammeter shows 5,A
